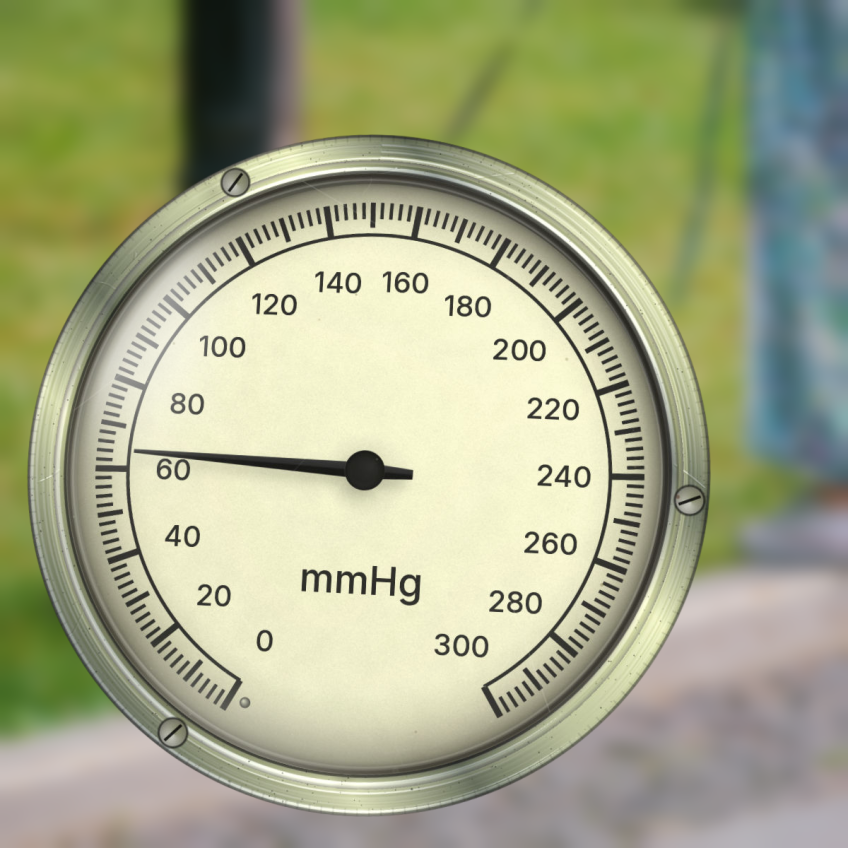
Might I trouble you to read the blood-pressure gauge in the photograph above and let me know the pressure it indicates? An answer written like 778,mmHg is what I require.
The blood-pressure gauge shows 64,mmHg
